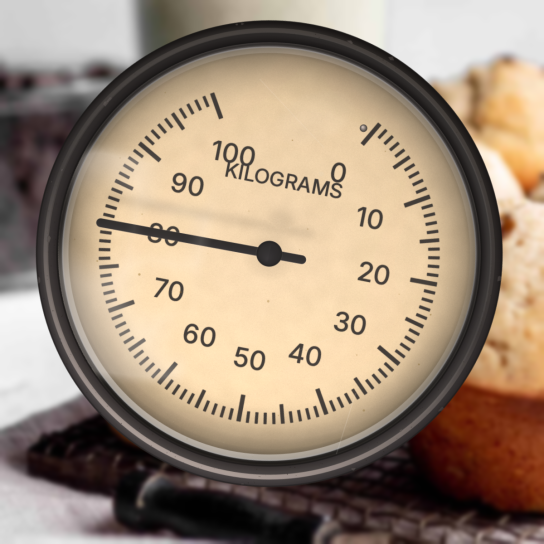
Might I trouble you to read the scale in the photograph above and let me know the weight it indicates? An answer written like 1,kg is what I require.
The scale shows 80,kg
